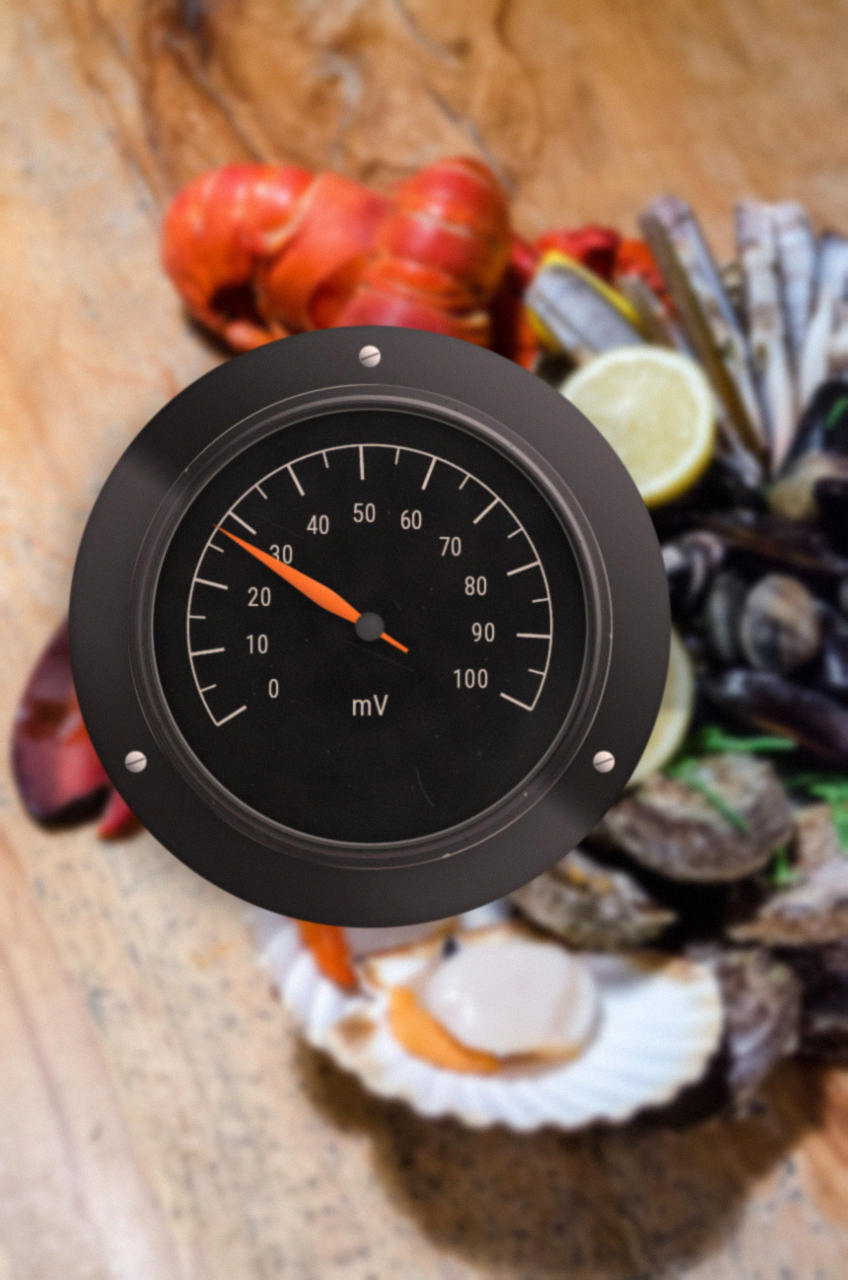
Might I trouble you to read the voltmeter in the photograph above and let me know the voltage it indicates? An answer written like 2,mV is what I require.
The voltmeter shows 27.5,mV
